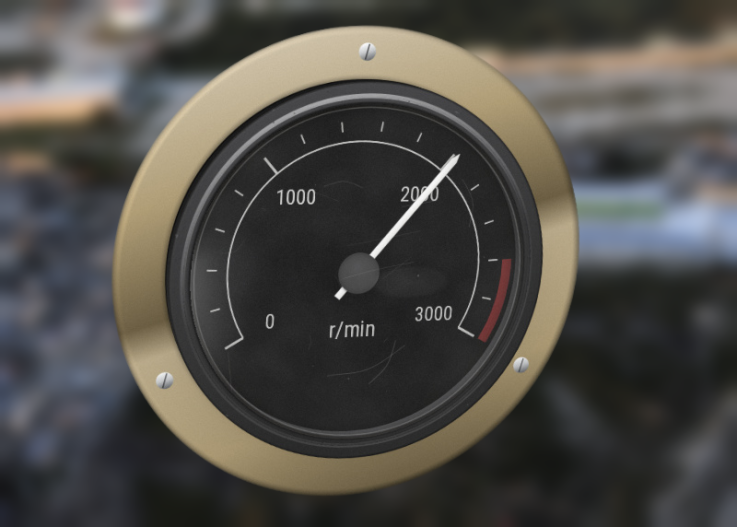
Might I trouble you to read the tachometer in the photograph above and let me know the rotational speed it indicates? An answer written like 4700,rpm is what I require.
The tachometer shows 2000,rpm
